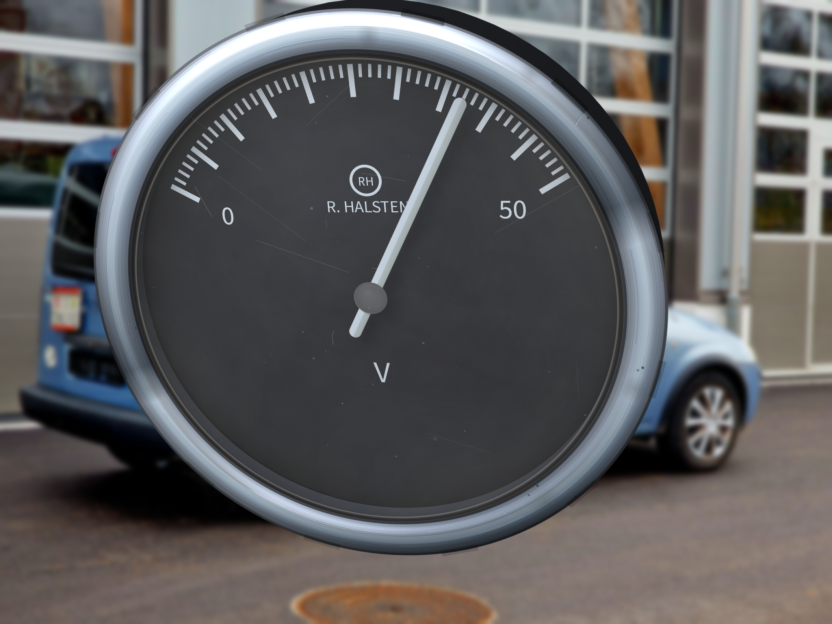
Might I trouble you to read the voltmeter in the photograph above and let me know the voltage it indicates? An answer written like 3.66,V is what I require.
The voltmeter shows 37,V
